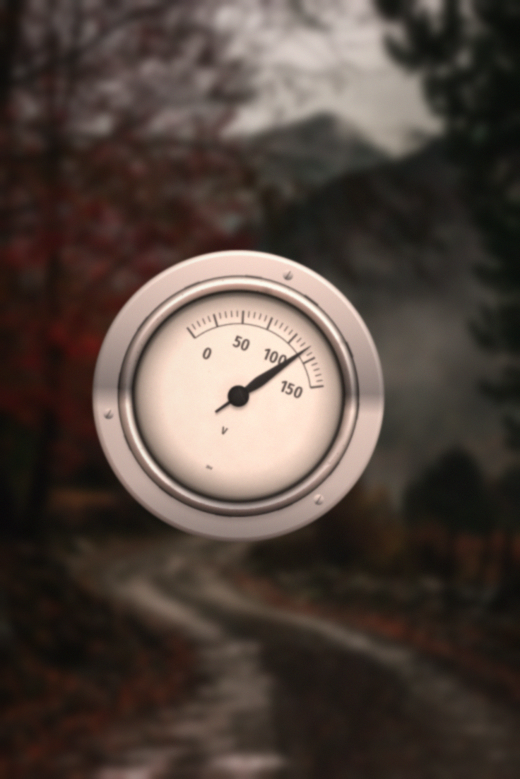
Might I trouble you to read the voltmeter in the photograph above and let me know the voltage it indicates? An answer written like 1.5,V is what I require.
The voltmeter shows 115,V
